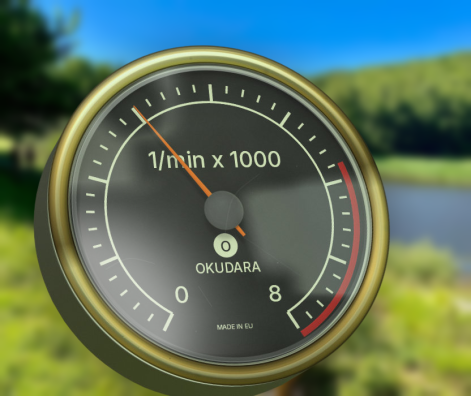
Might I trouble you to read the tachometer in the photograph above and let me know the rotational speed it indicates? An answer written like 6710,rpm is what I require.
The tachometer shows 3000,rpm
